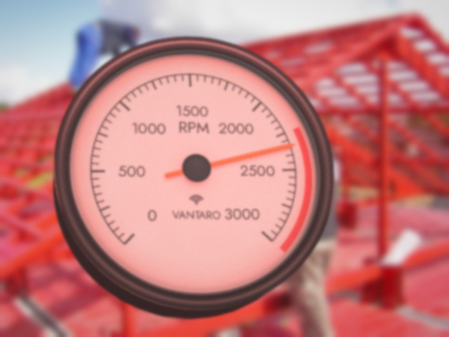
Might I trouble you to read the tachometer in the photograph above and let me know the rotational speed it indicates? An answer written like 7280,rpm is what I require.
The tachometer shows 2350,rpm
